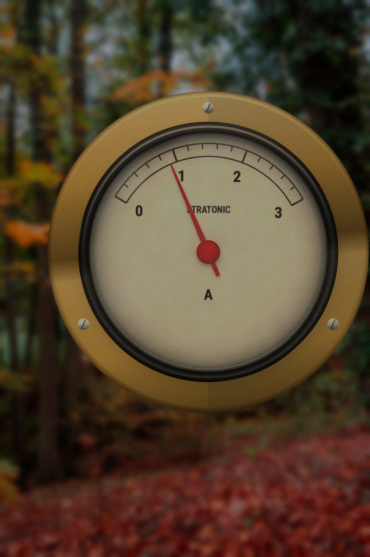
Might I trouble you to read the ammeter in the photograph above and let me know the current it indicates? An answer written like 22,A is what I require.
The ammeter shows 0.9,A
